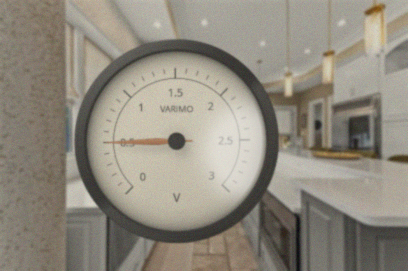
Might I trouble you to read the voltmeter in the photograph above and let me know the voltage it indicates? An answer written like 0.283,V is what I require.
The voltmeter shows 0.5,V
